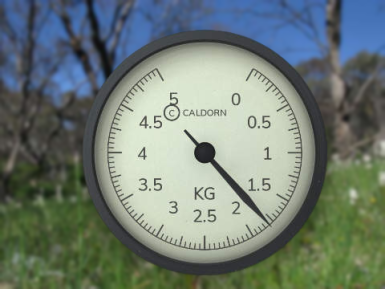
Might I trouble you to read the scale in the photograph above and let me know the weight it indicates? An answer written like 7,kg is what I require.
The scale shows 1.8,kg
